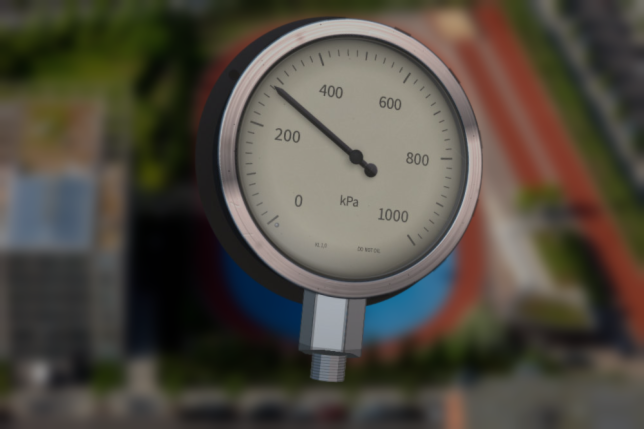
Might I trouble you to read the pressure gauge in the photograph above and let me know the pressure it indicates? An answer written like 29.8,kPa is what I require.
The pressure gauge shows 280,kPa
